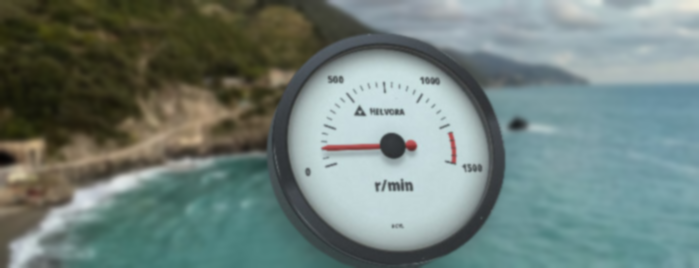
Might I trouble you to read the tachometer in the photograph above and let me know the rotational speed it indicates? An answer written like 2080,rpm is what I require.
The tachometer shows 100,rpm
